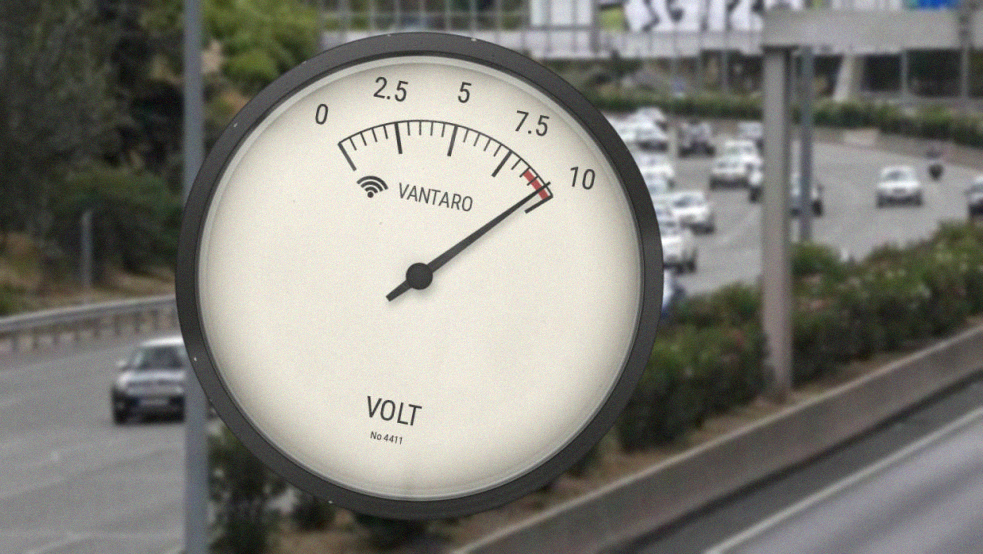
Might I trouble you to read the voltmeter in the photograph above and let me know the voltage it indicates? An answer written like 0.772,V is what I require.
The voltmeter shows 9.5,V
